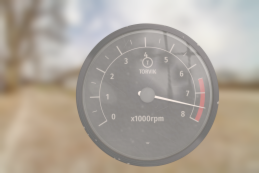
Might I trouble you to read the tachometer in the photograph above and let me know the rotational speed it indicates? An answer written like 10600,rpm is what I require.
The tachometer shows 7500,rpm
